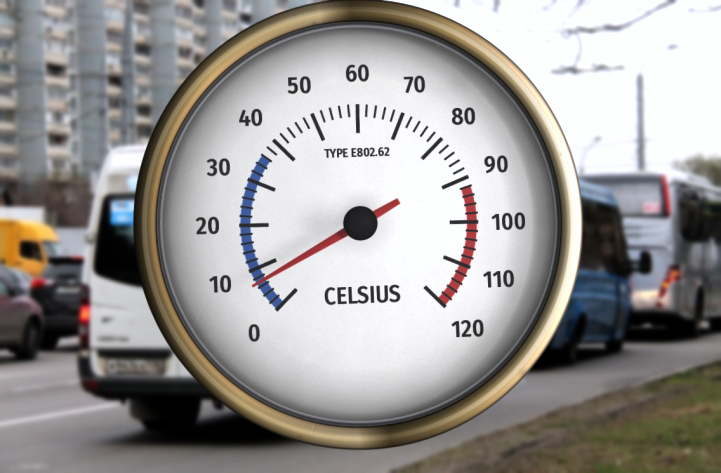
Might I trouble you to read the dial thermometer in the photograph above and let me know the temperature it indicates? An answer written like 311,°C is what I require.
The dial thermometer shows 7,°C
